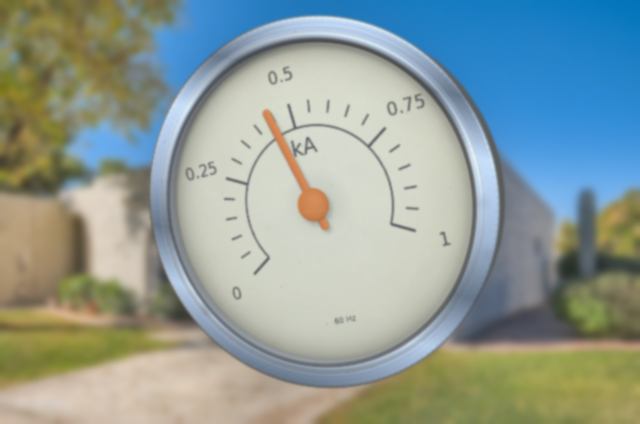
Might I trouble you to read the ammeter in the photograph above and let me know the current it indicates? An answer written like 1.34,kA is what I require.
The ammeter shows 0.45,kA
